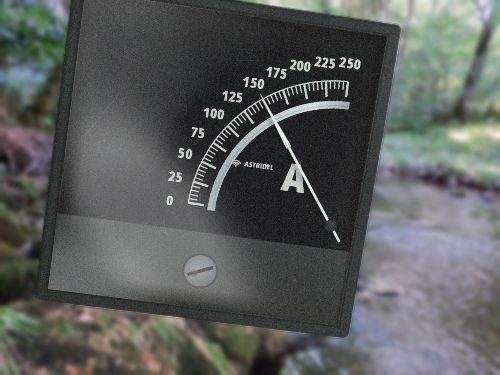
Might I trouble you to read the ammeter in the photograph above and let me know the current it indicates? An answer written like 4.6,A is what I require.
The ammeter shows 150,A
